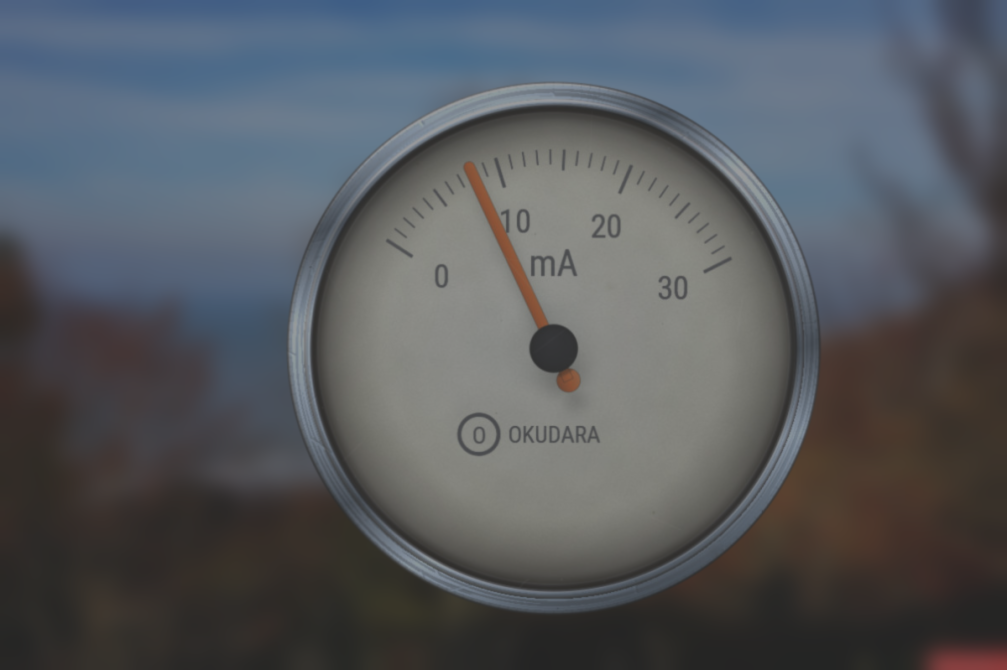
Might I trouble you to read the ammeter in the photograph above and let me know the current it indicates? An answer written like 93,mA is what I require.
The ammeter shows 8,mA
